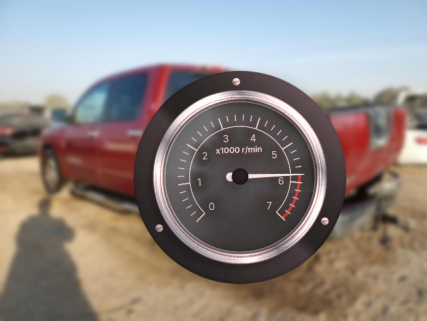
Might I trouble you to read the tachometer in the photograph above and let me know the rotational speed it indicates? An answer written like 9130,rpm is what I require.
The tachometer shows 5800,rpm
